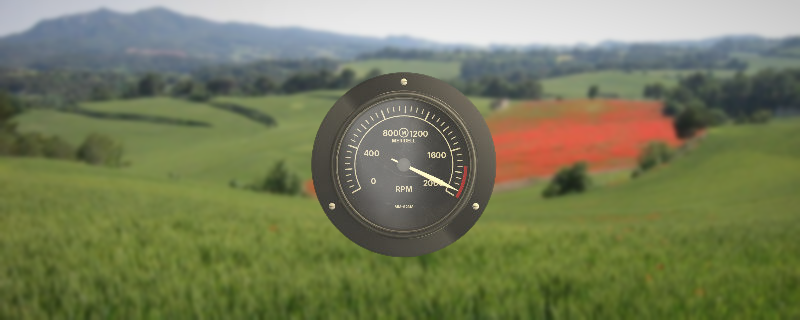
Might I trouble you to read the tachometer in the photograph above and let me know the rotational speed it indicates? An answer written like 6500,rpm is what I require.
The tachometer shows 1950,rpm
